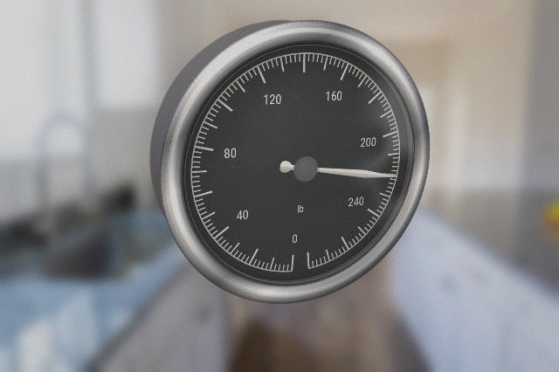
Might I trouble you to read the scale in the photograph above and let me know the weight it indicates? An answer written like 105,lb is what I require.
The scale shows 220,lb
